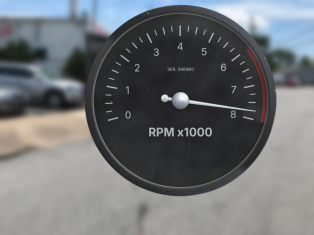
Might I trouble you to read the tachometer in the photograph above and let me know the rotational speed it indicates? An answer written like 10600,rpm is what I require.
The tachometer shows 7750,rpm
